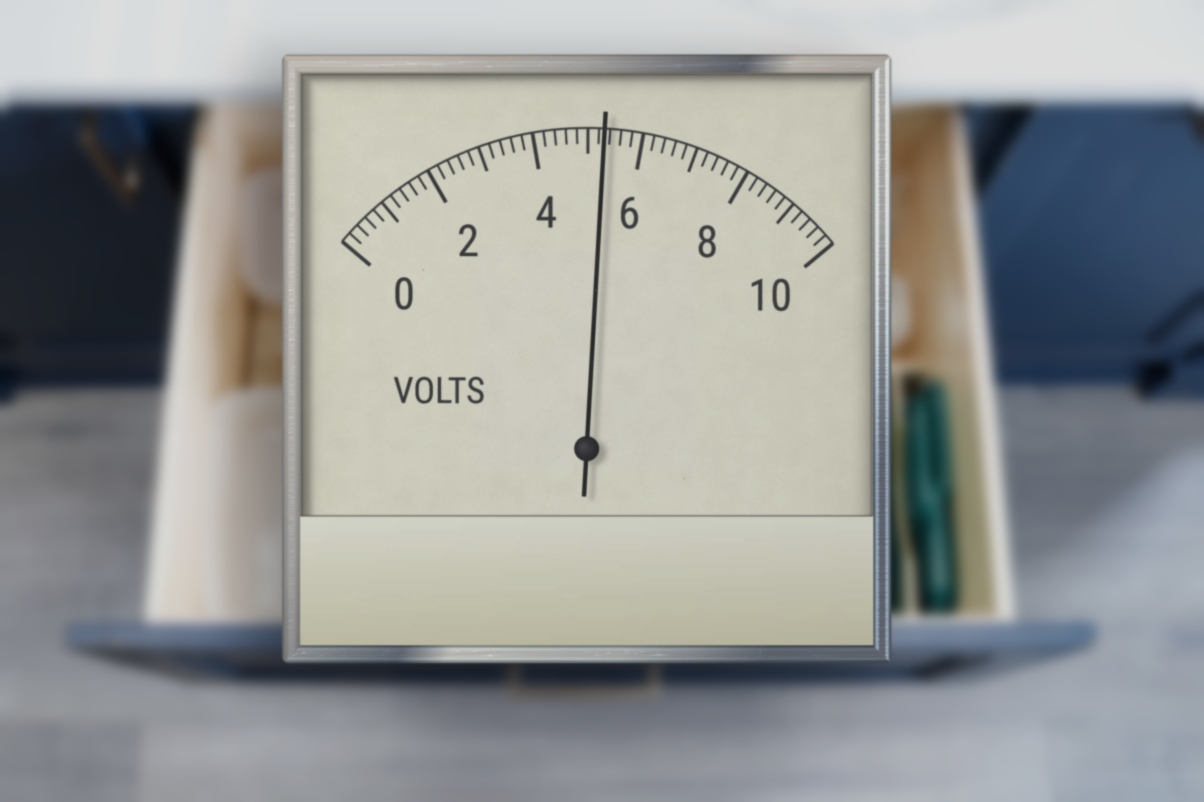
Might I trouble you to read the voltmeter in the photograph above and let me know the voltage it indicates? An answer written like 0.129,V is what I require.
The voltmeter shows 5.3,V
